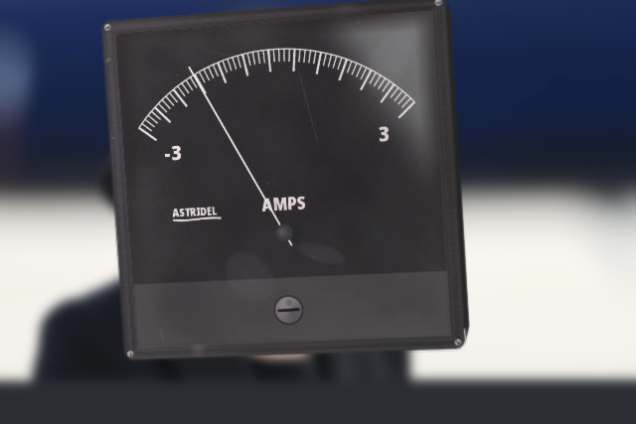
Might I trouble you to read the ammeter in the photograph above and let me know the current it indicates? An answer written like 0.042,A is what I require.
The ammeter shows -1.5,A
